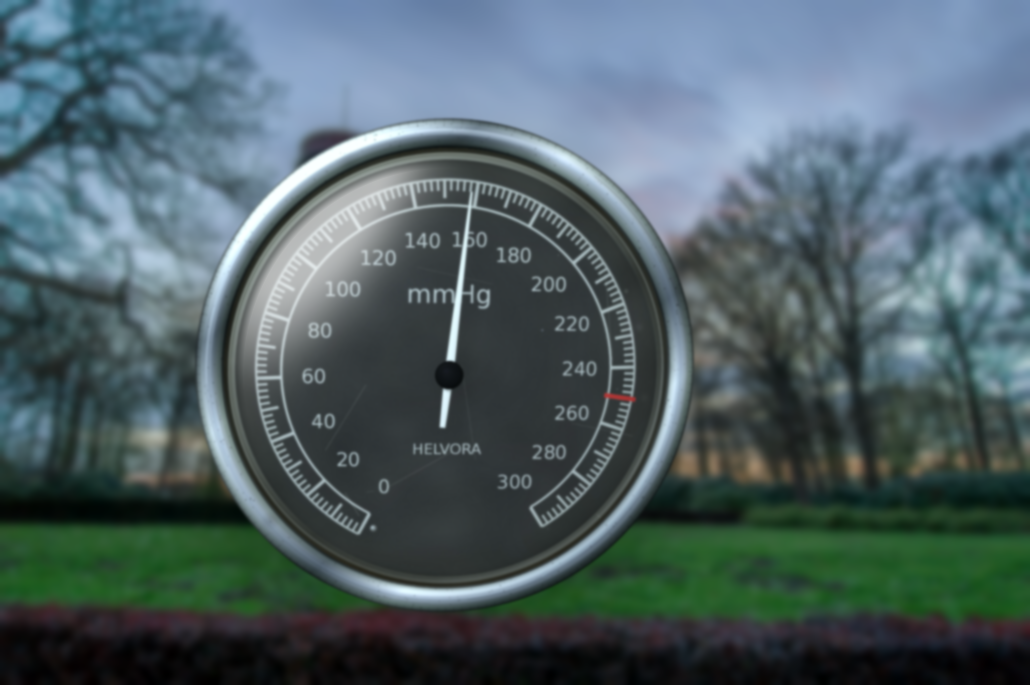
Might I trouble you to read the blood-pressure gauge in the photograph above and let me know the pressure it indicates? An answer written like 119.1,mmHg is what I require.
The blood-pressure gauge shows 158,mmHg
